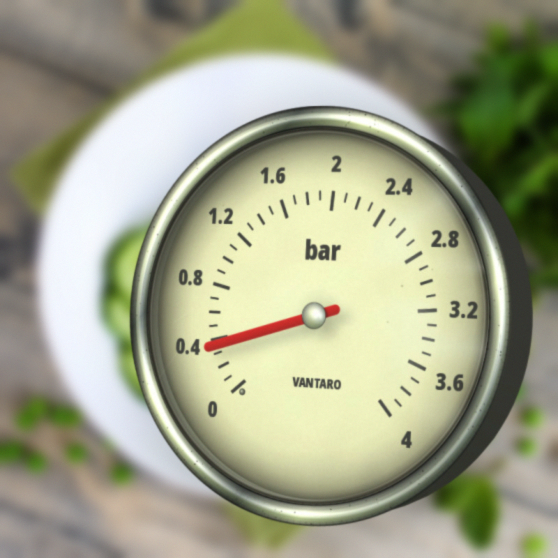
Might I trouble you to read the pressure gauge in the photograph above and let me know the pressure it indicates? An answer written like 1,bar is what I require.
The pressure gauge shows 0.35,bar
